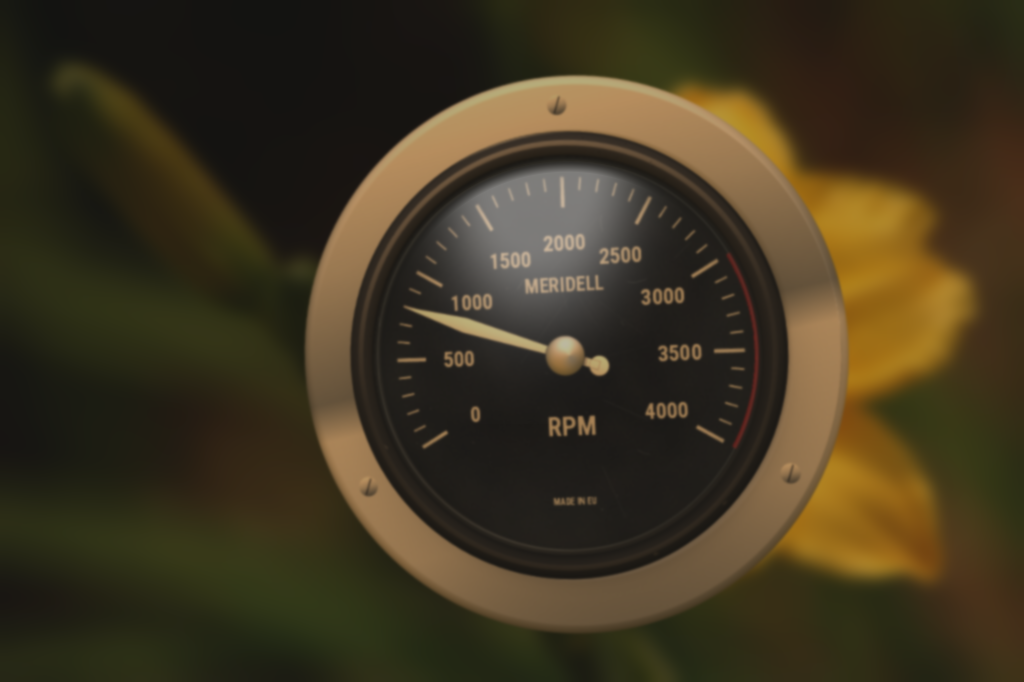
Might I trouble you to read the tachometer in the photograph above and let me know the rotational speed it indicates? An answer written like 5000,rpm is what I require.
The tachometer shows 800,rpm
